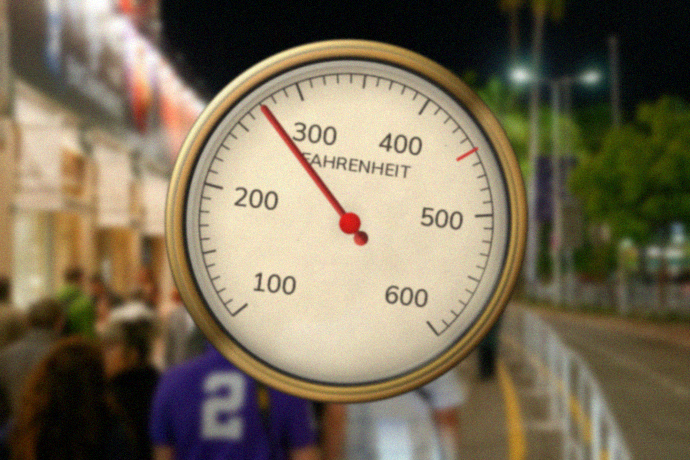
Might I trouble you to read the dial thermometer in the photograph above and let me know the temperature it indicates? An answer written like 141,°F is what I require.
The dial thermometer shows 270,°F
